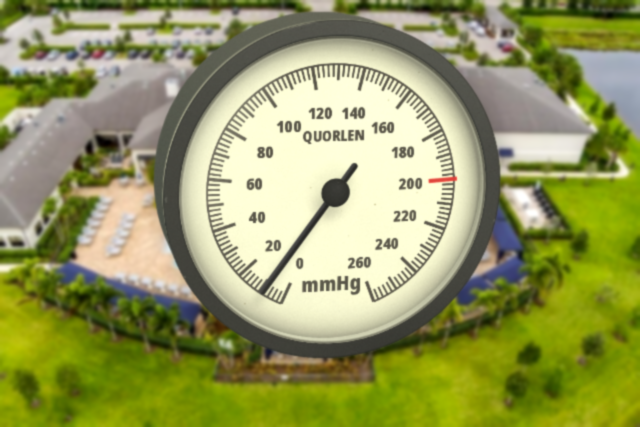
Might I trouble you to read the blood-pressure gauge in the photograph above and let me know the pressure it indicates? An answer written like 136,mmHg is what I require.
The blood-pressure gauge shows 10,mmHg
